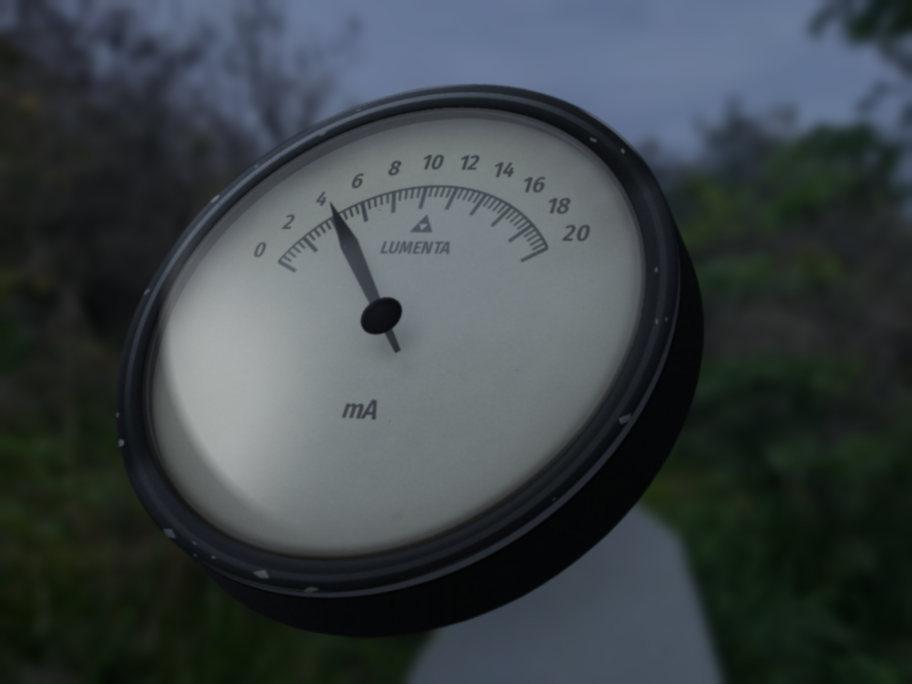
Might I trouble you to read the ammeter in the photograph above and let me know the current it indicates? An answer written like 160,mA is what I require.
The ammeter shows 4.4,mA
